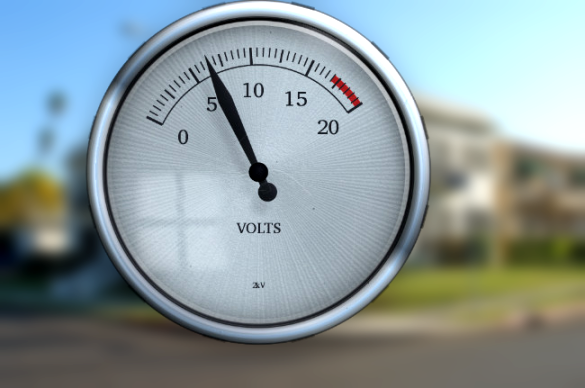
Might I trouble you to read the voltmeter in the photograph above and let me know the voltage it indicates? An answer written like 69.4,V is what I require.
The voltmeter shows 6.5,V
